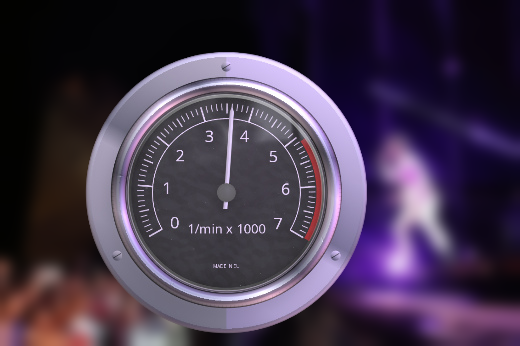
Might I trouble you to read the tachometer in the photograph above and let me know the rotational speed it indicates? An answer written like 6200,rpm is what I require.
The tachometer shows 3600,rpm
